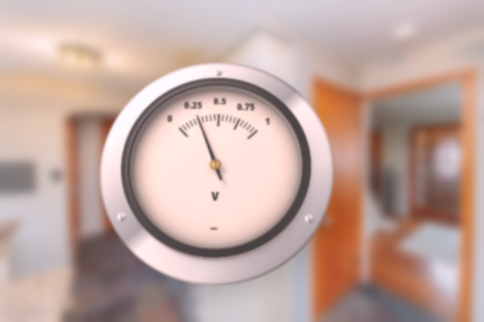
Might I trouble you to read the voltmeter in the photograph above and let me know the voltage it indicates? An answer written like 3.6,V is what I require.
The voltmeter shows 0.25,V
